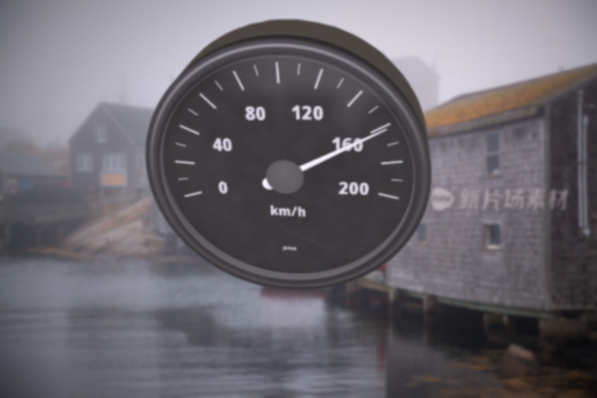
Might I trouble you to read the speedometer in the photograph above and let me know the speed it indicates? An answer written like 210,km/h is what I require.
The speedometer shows 160,km/h
